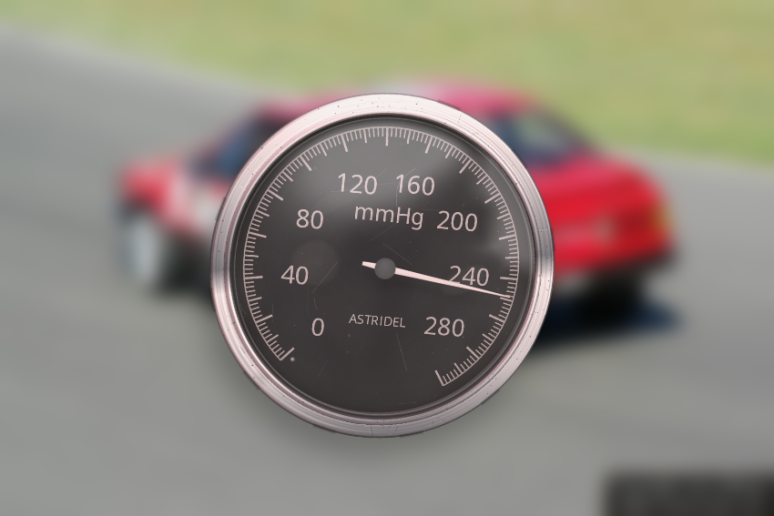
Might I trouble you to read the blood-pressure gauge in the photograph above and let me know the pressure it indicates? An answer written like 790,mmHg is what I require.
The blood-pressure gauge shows 248,mmHg
